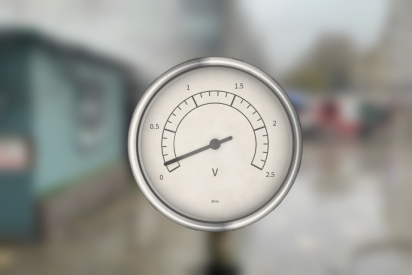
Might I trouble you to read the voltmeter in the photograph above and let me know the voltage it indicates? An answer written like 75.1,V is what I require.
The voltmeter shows 0.1,V
